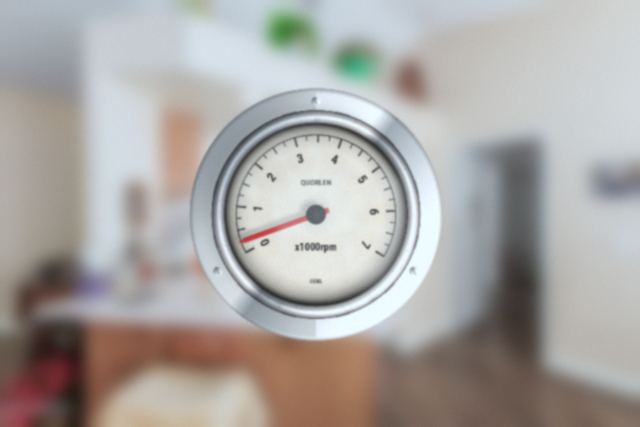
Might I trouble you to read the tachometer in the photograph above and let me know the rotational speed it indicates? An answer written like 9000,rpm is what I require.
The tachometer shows 250,rpm
